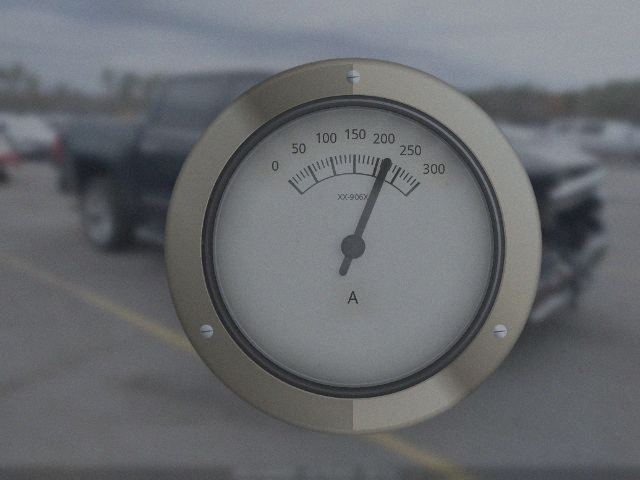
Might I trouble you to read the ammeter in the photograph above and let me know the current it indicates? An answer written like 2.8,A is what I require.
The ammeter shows 220,A
